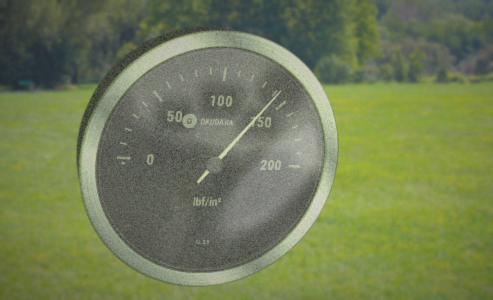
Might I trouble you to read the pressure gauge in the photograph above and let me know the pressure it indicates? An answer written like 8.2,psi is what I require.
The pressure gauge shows 140,psi
